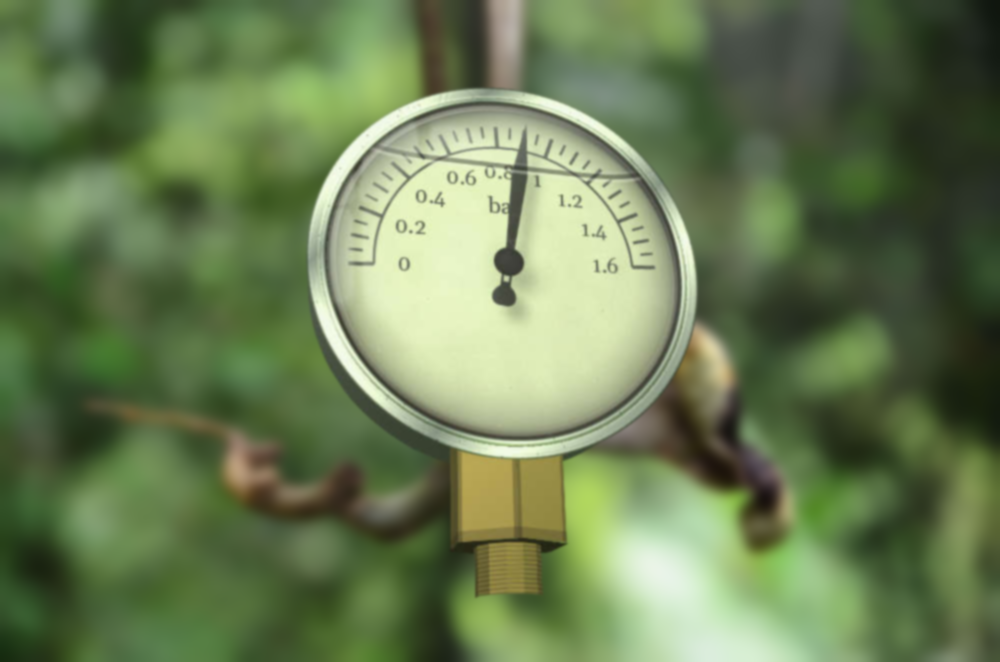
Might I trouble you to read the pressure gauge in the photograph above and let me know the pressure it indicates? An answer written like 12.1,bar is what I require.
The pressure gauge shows 0.9,bar
